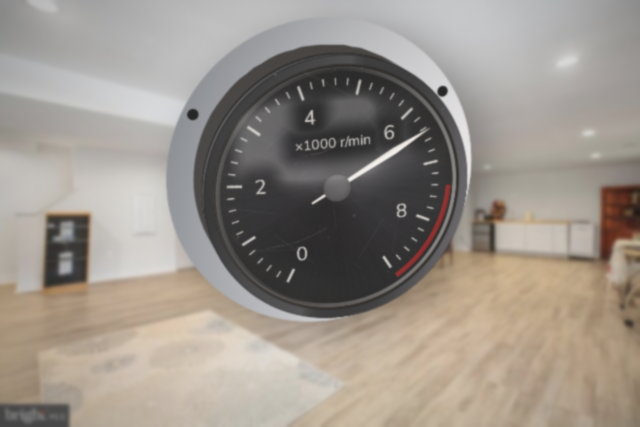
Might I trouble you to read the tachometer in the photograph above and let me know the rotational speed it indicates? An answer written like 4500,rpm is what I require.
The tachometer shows 6400,rpm
